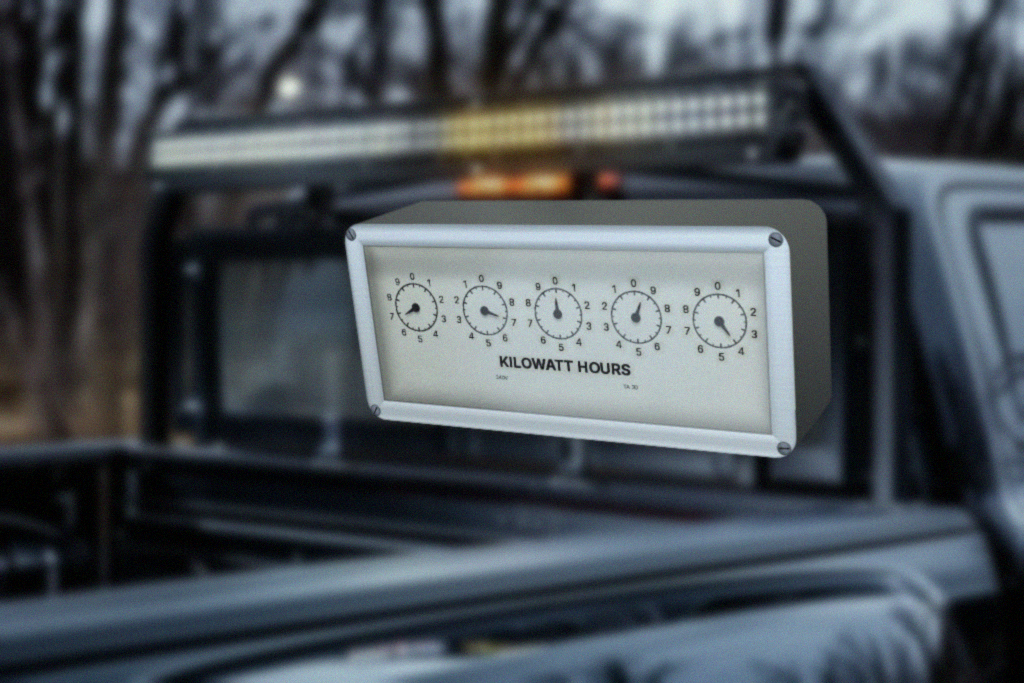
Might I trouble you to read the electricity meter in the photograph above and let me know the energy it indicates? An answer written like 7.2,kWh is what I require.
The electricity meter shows 66994,kWh
